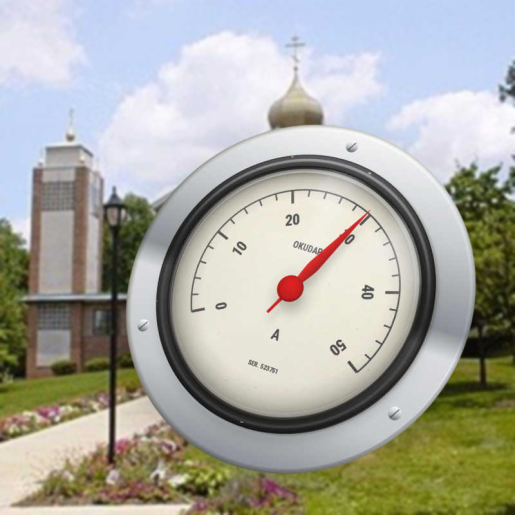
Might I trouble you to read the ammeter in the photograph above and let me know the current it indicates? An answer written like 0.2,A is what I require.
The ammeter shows 30,A
